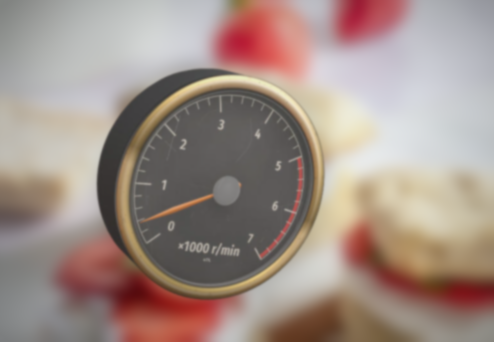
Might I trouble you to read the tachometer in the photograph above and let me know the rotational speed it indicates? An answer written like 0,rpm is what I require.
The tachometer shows 400,rpm
